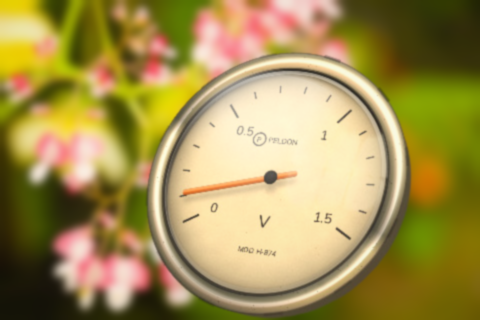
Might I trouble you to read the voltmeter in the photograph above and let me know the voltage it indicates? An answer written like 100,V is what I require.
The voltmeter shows 0.1,V
